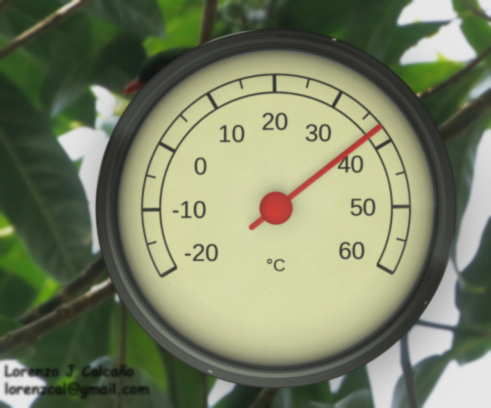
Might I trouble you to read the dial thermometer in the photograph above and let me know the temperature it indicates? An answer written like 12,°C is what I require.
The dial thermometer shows 37.5,°C
